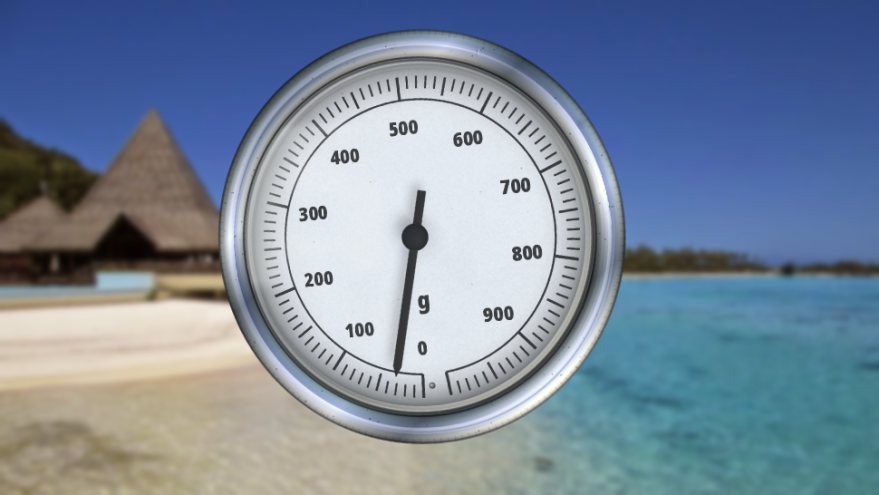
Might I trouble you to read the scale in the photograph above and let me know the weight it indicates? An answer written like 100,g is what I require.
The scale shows 30,g
